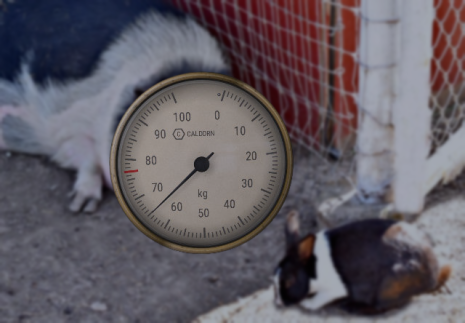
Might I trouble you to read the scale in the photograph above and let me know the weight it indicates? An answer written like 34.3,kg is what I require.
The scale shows 65,kg
